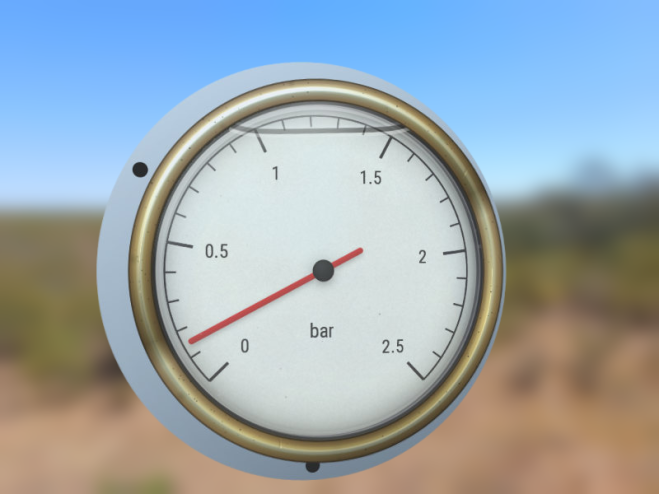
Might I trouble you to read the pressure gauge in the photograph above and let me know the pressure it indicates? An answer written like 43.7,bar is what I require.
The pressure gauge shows 0.15,bar
